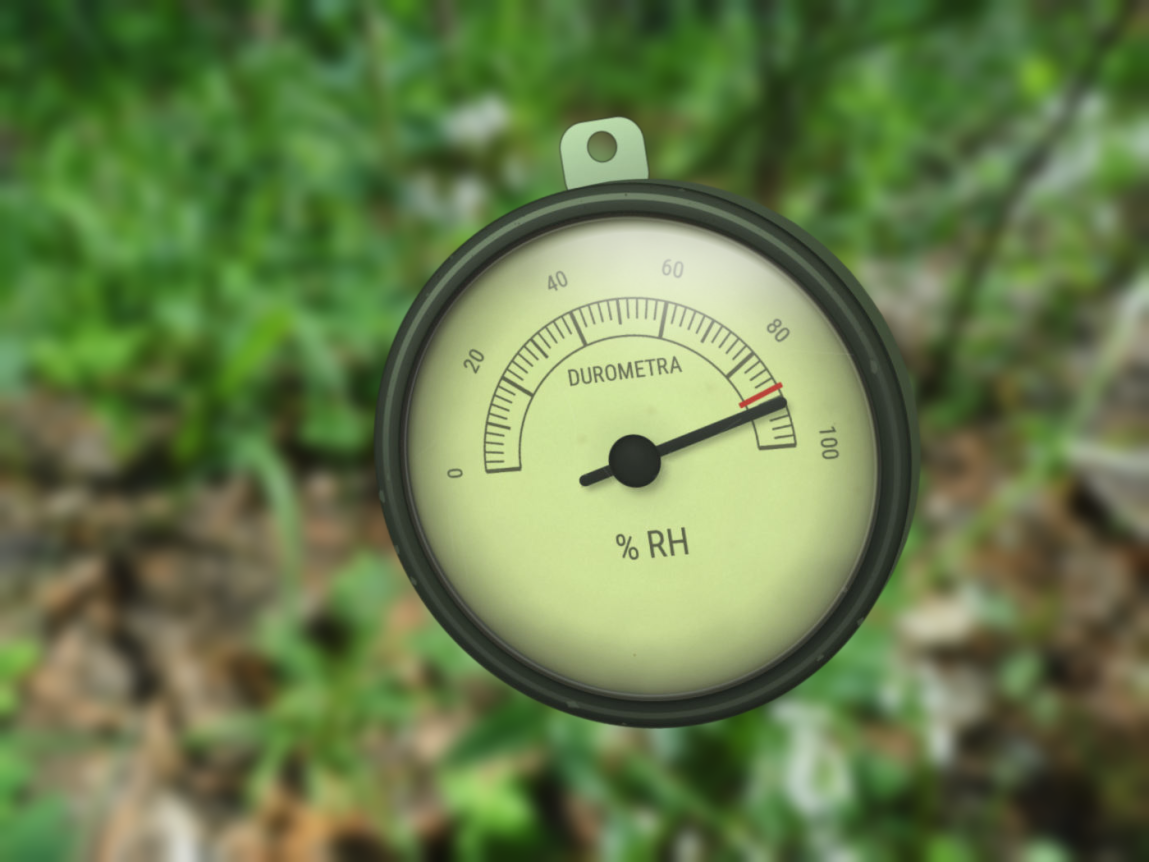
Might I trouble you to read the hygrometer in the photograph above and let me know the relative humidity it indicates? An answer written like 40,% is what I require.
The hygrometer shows 91,%
